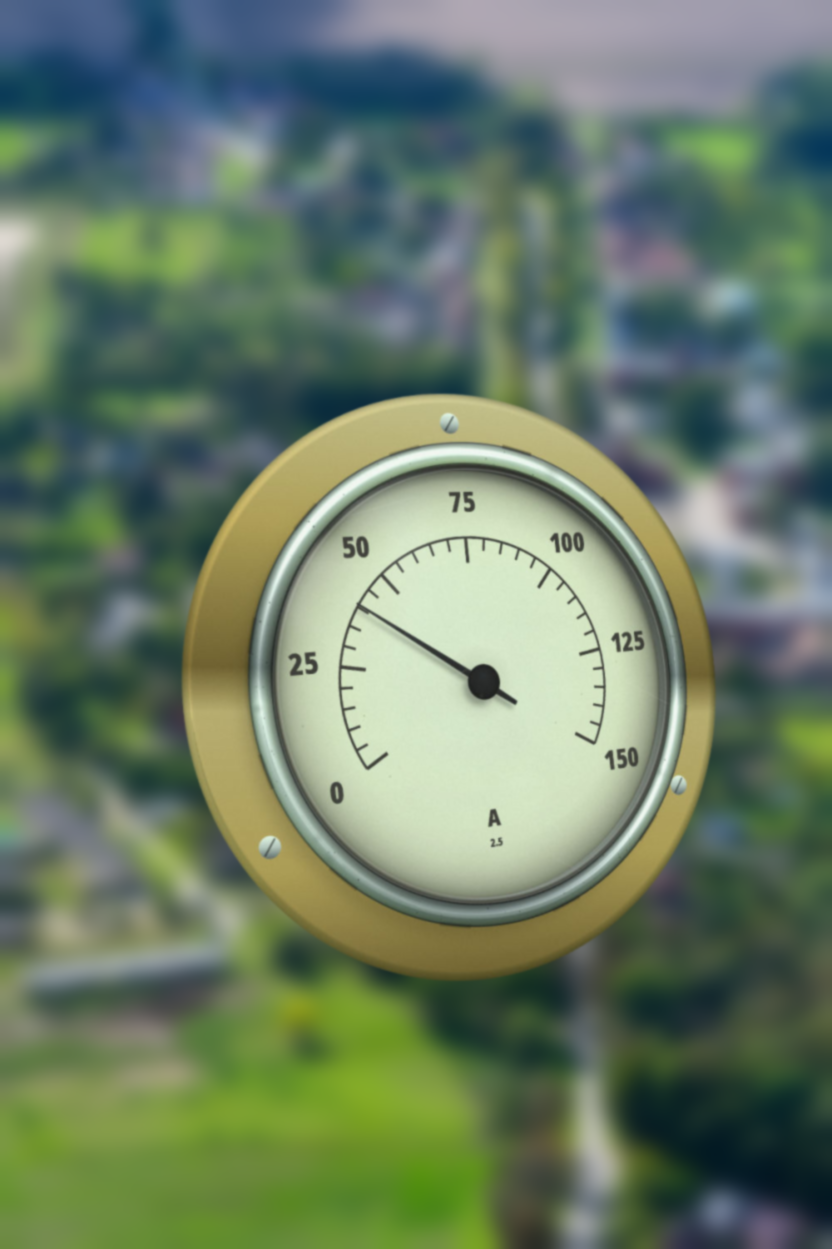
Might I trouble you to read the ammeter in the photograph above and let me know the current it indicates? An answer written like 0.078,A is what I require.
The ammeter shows 40,A
